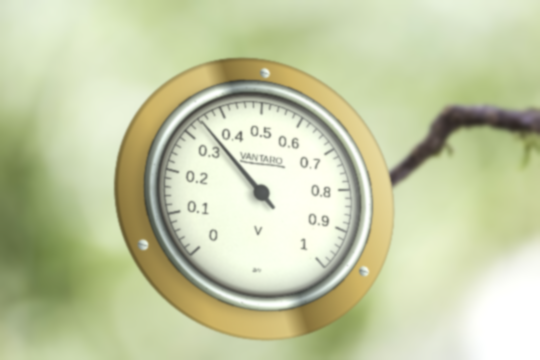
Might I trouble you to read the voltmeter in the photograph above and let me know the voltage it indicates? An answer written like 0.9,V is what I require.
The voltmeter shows 0.34,V
